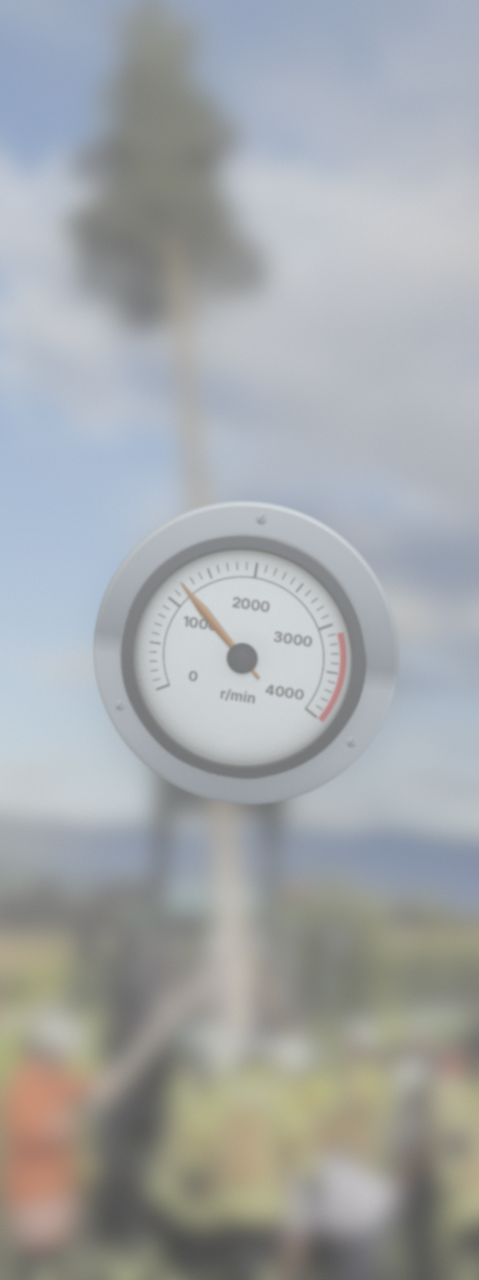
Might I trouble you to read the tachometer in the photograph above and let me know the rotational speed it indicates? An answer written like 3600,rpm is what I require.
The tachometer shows 1200,rpm
